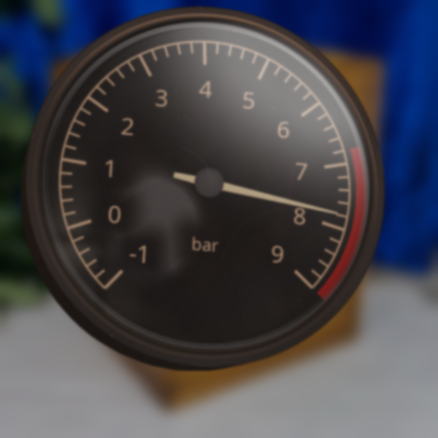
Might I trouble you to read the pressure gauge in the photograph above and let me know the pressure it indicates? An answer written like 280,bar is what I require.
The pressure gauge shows 7.8,bar
